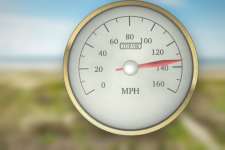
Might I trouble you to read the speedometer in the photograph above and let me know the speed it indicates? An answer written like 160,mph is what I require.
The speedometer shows 135,mph
